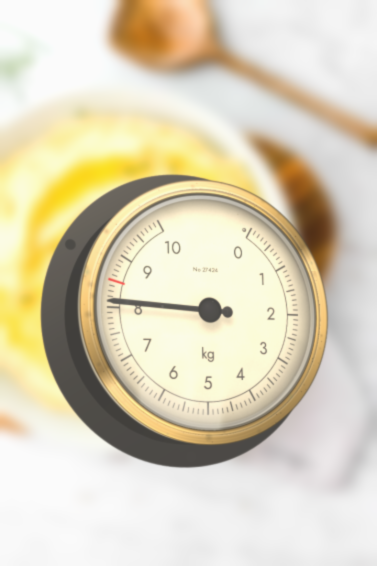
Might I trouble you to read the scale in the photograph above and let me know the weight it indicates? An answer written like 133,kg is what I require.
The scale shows 8.1,kg
